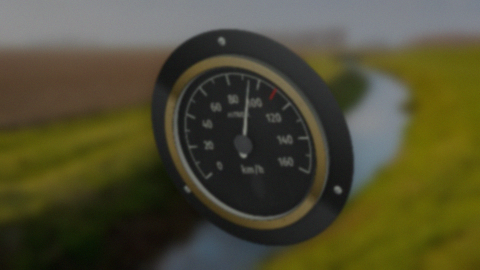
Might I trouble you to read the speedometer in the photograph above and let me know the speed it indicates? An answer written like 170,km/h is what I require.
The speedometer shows 95,km/h
